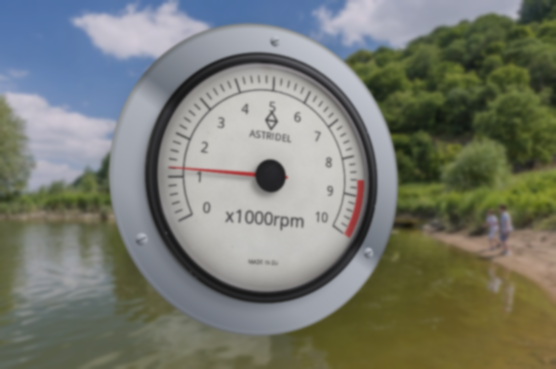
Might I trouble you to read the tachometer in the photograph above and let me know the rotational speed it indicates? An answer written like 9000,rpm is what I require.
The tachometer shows 1200,rpm
